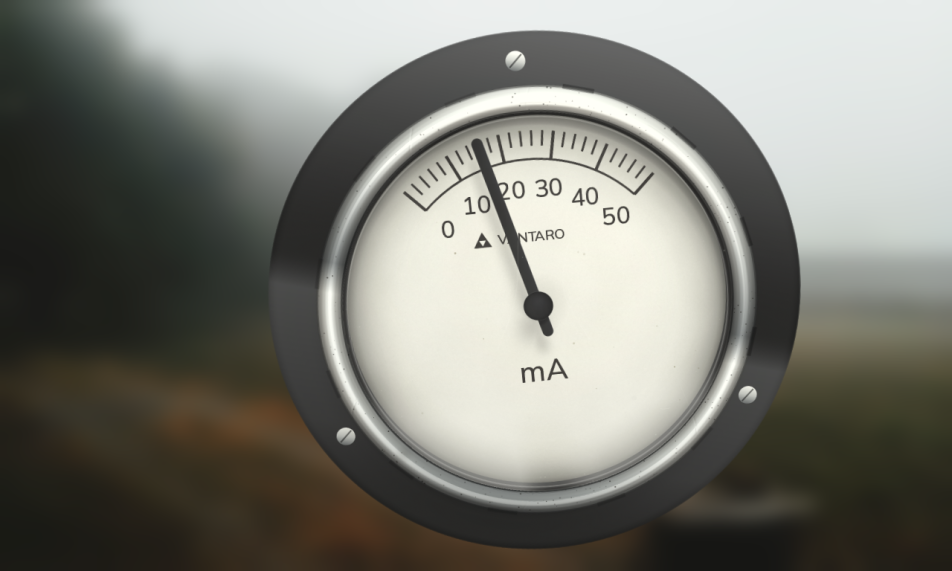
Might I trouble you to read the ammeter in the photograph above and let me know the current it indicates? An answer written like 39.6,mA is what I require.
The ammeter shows 16,mA
